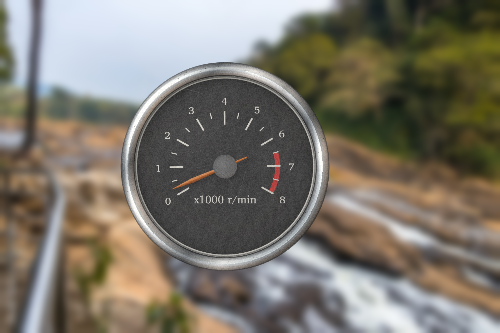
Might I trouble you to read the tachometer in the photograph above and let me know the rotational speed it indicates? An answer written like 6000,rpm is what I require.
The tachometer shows 250,rpm
